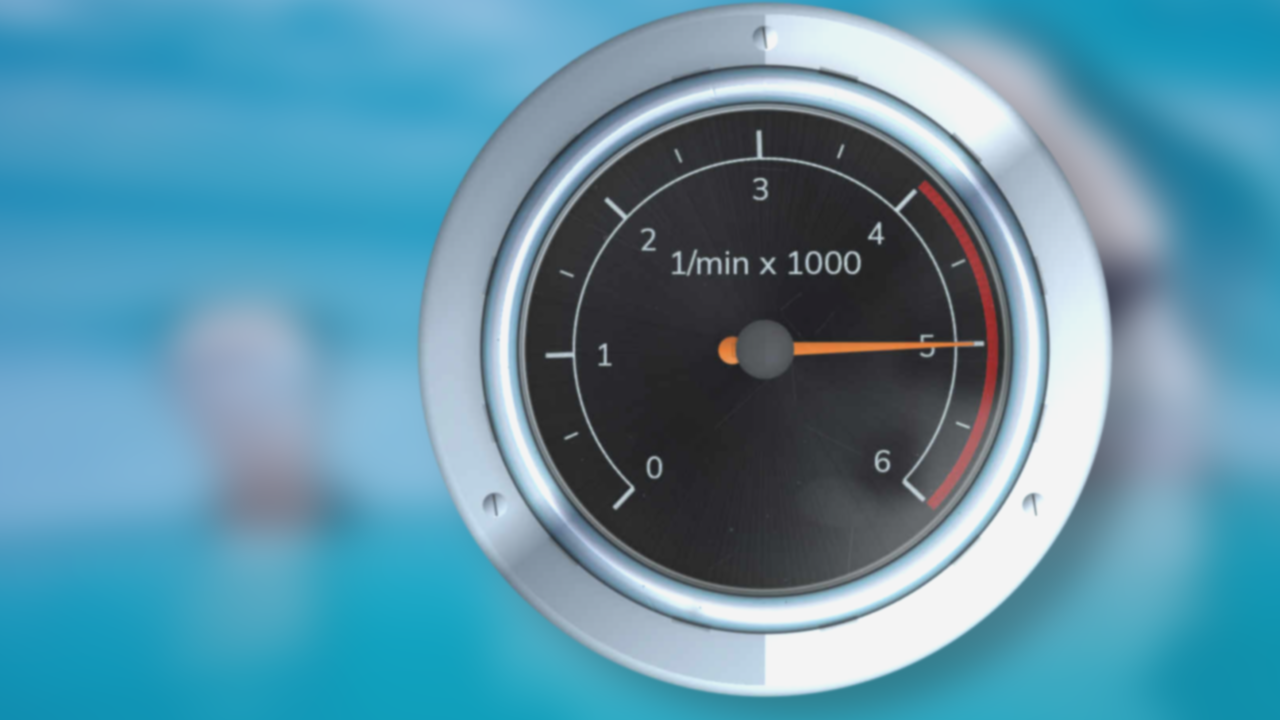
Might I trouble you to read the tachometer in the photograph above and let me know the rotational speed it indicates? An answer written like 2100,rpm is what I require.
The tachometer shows 5000,rpm
